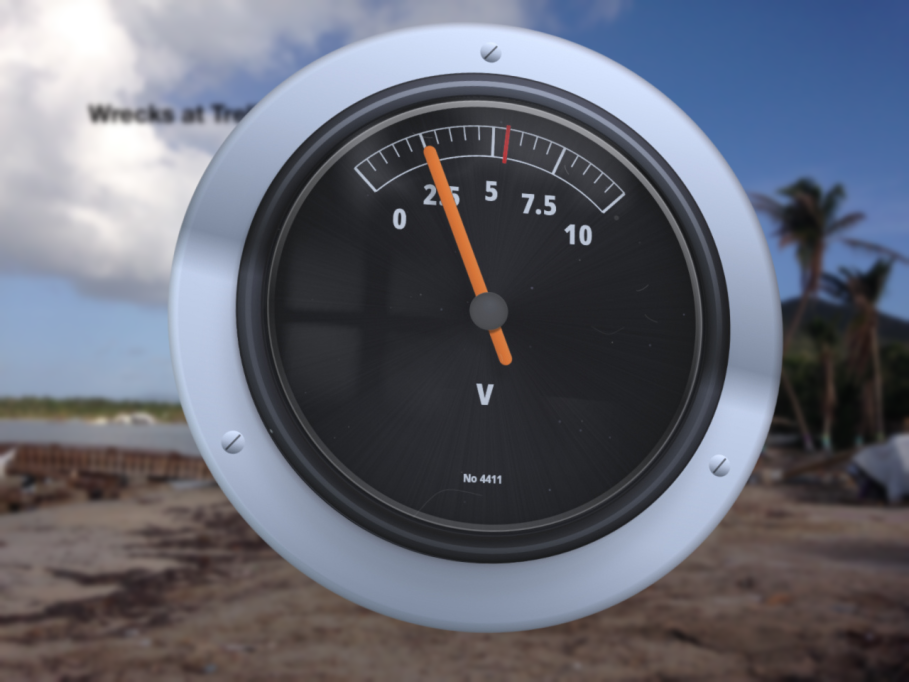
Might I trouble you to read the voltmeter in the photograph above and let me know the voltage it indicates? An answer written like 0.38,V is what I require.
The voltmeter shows 2.5,V
